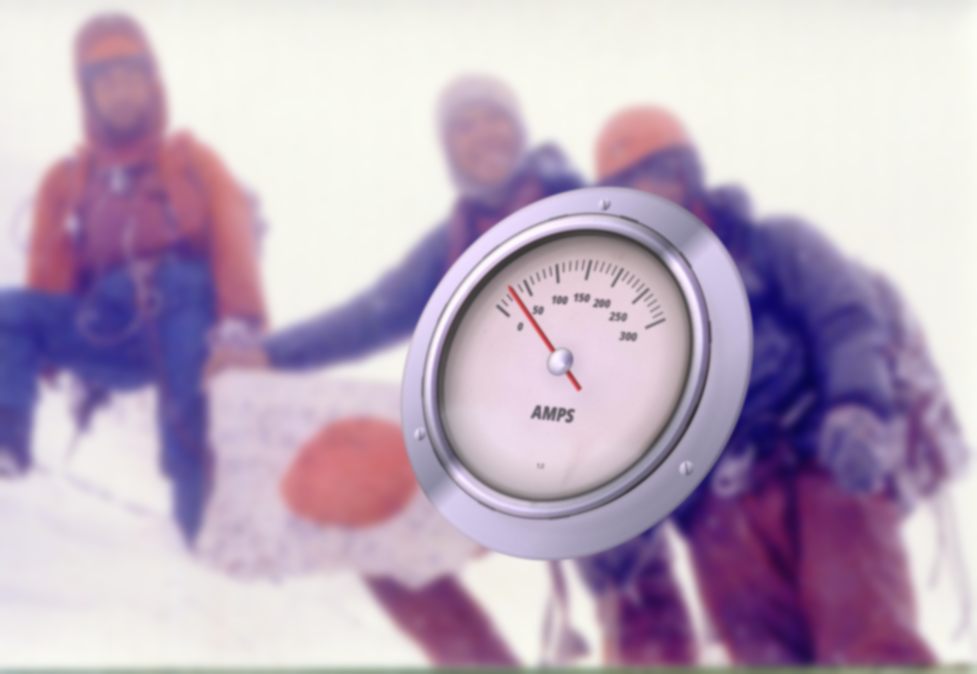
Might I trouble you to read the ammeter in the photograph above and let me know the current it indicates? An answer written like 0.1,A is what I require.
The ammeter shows 30,A
